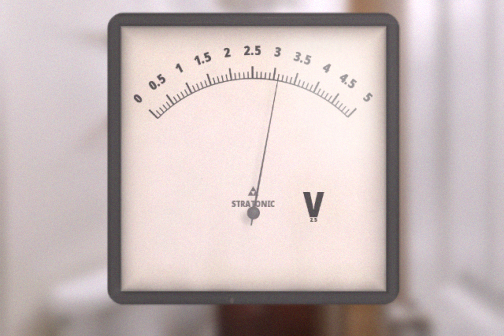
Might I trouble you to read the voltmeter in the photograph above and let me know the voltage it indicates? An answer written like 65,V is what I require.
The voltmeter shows 3.1,V
